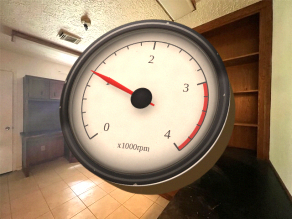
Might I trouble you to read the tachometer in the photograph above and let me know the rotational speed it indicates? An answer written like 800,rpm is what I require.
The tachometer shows 1000,rpm
